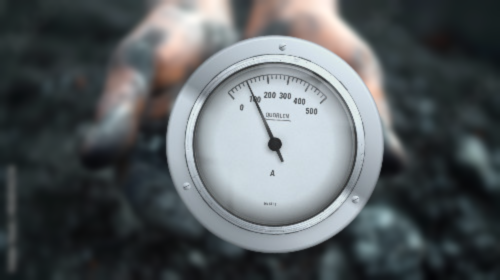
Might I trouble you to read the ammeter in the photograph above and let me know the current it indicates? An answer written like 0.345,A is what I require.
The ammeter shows 100,A
